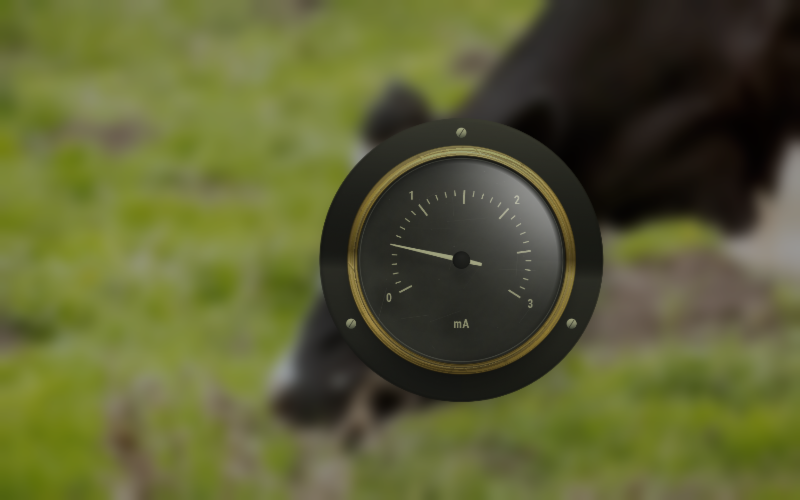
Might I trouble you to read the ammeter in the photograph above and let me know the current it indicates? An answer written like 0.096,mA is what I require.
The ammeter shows 0.5,mA
